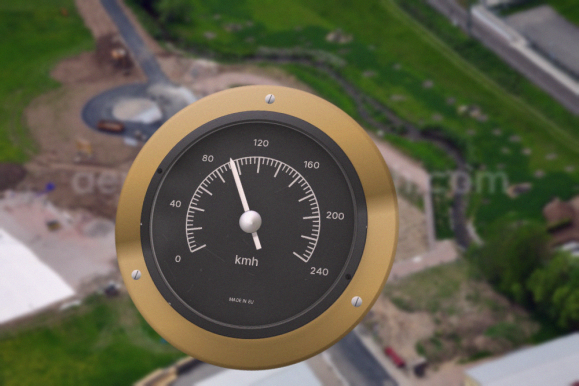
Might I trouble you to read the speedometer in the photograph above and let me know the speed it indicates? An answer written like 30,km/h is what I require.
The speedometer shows 96,km/h
